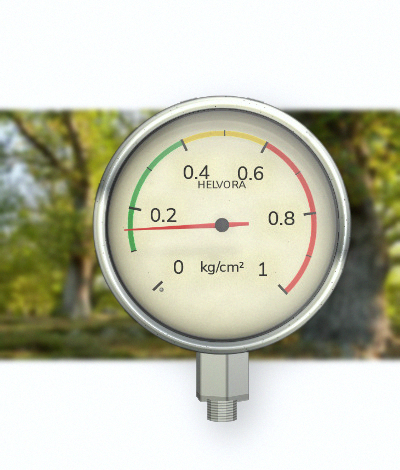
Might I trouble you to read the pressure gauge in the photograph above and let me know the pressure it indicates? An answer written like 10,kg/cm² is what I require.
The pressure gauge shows 0.15,kg/cm²
